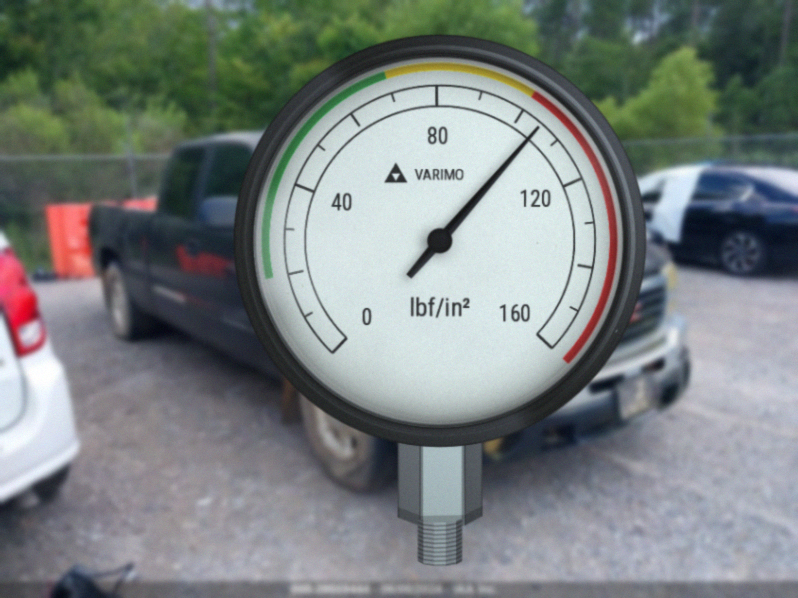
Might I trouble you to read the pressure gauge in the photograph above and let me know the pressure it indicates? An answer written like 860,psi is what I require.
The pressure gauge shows 105,psi
